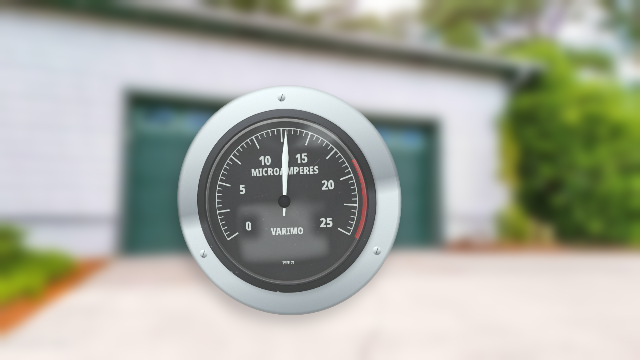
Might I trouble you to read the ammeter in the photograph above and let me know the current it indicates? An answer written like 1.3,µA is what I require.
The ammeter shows 13,µA
